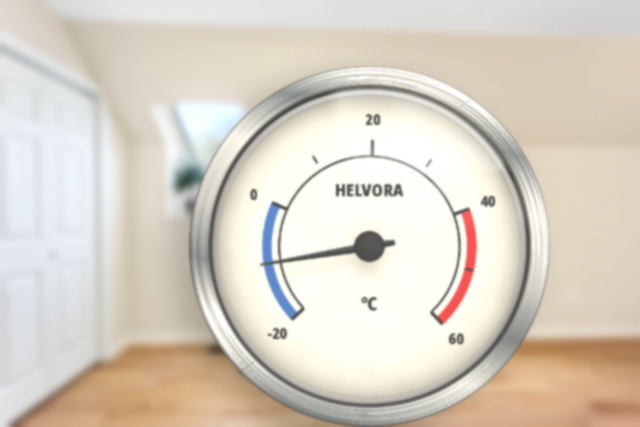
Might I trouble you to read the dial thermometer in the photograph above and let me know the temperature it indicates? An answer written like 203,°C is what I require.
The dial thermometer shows -10,°C
